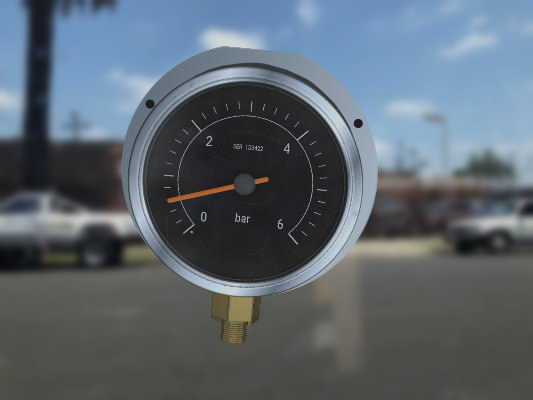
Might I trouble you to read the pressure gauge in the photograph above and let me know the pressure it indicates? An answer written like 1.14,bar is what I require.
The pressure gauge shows 0.6,bar
